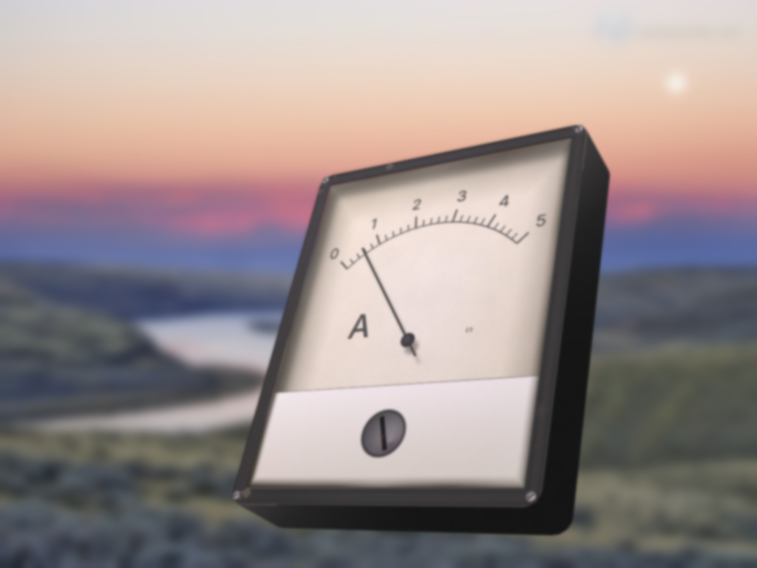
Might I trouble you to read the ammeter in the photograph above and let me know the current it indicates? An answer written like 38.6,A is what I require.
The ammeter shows 0.6,A
